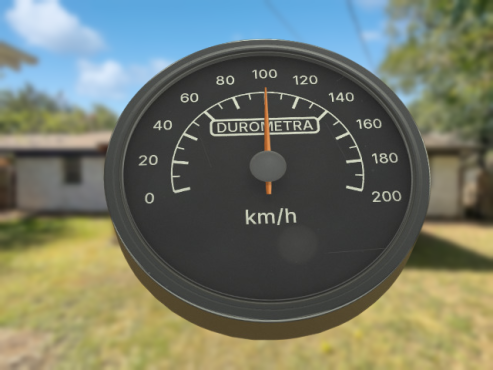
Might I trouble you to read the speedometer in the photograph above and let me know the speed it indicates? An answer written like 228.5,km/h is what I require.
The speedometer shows 100,km/h
